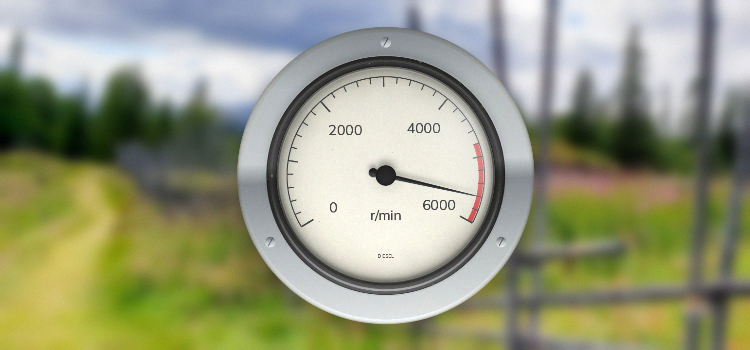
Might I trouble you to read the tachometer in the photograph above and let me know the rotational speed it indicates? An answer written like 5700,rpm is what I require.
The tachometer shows 5600,rpm
